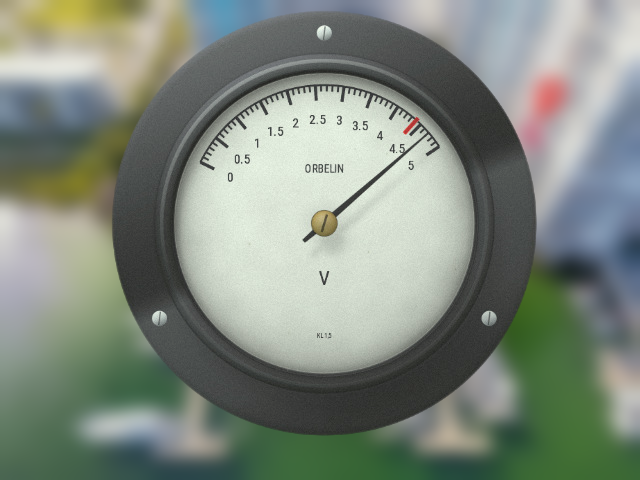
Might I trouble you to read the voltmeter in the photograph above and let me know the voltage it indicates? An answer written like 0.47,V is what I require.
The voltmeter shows 4.7,V
